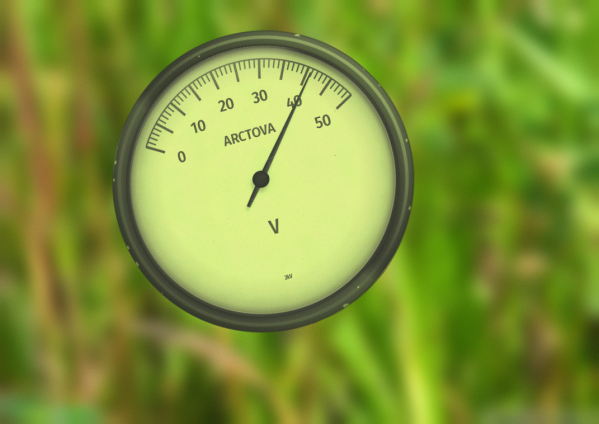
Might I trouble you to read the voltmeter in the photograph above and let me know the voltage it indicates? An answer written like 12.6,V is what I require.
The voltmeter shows 41,V
